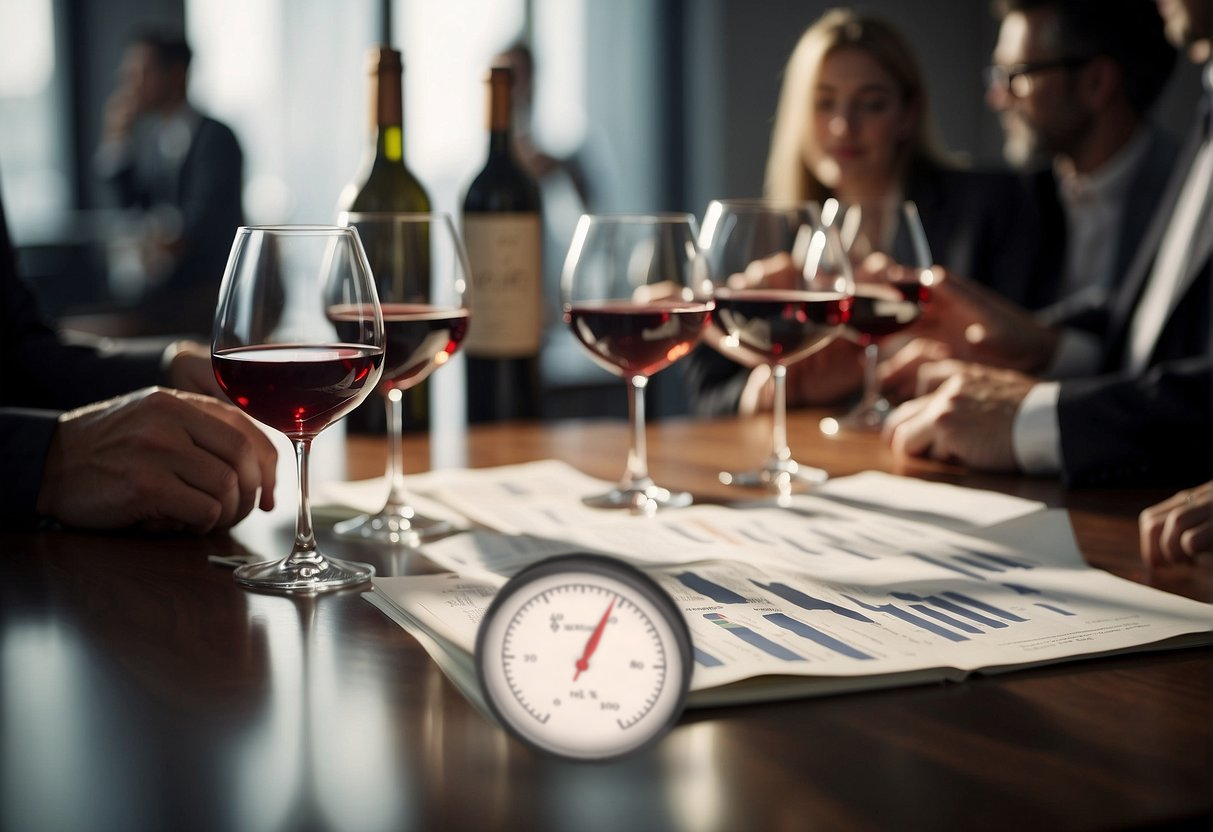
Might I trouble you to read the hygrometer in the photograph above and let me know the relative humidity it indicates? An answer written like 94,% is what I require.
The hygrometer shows 58,%
